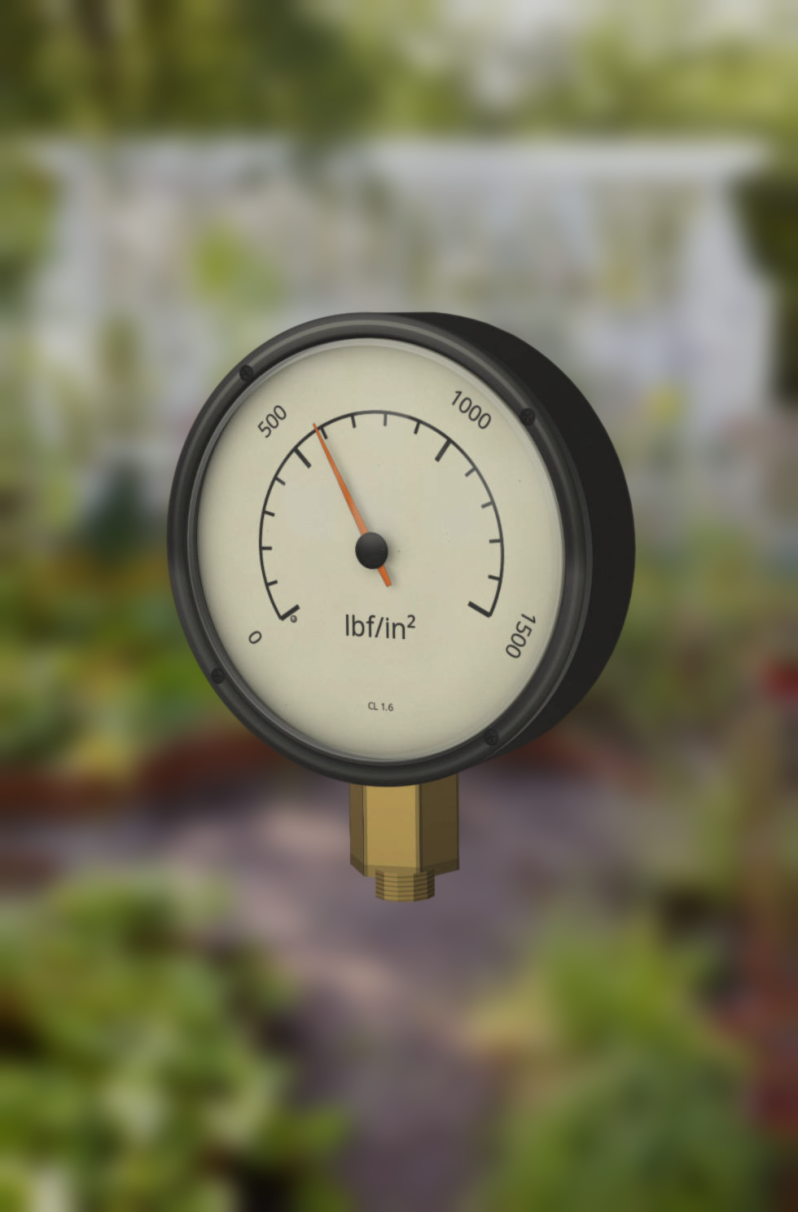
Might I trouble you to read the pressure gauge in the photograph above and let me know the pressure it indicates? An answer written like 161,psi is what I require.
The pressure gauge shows 600,psi
